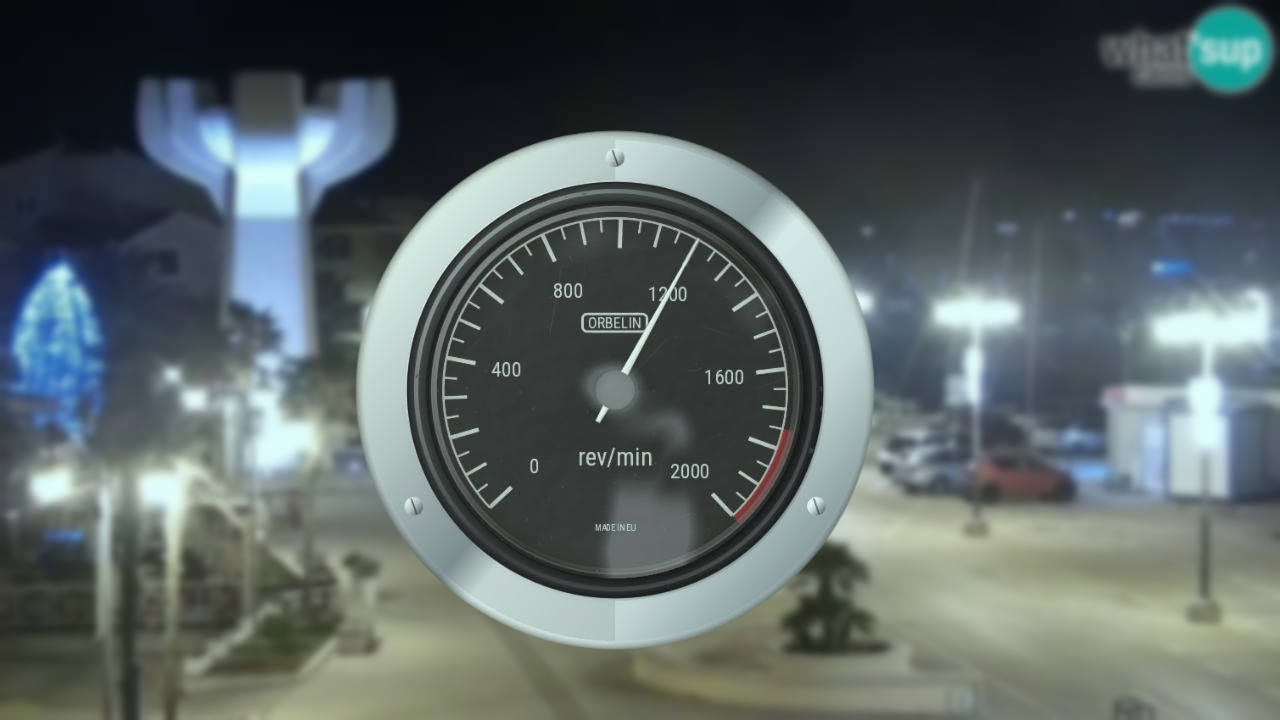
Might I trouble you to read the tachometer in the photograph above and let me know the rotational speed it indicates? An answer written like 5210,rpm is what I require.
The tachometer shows 1200,rpm
